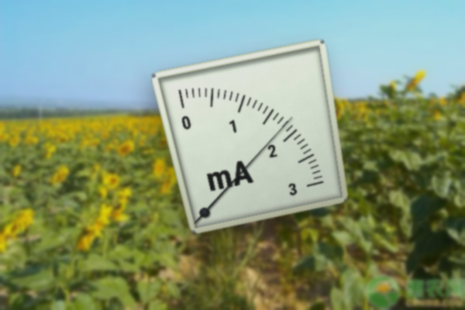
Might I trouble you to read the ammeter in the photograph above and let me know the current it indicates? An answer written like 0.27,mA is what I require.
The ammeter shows 1.8,mA
